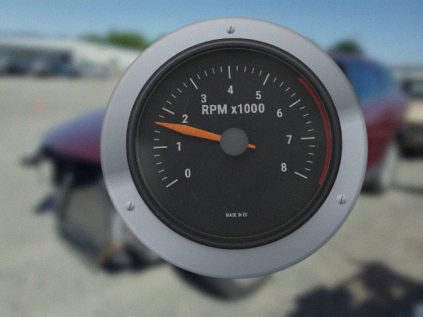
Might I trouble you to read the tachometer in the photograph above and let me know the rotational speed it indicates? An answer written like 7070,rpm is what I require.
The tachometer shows 1600,rpm
